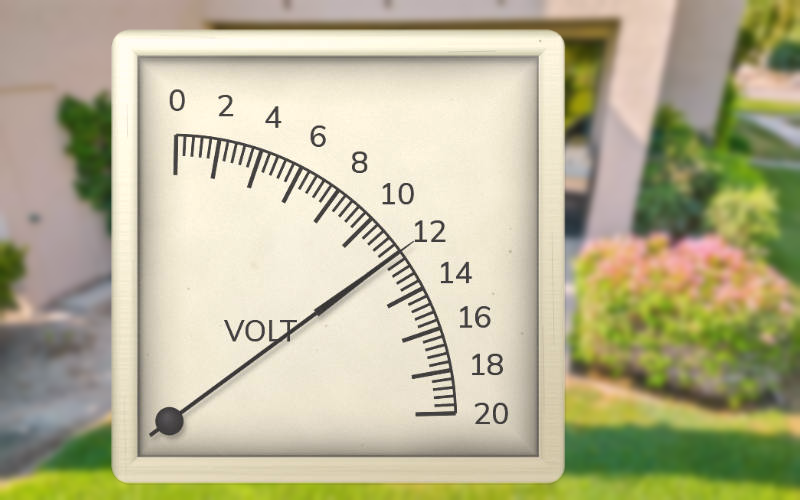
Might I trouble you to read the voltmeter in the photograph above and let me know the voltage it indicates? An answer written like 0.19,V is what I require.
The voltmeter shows 12,V
